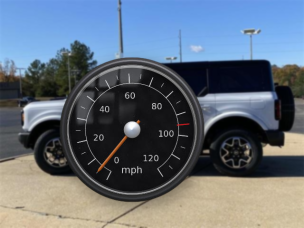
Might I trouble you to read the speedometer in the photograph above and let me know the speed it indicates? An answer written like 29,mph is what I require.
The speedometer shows 5,mph
